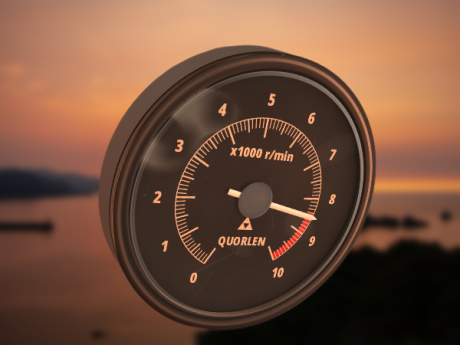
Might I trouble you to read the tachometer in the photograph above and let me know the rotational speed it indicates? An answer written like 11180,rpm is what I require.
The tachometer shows 8500,rpm
